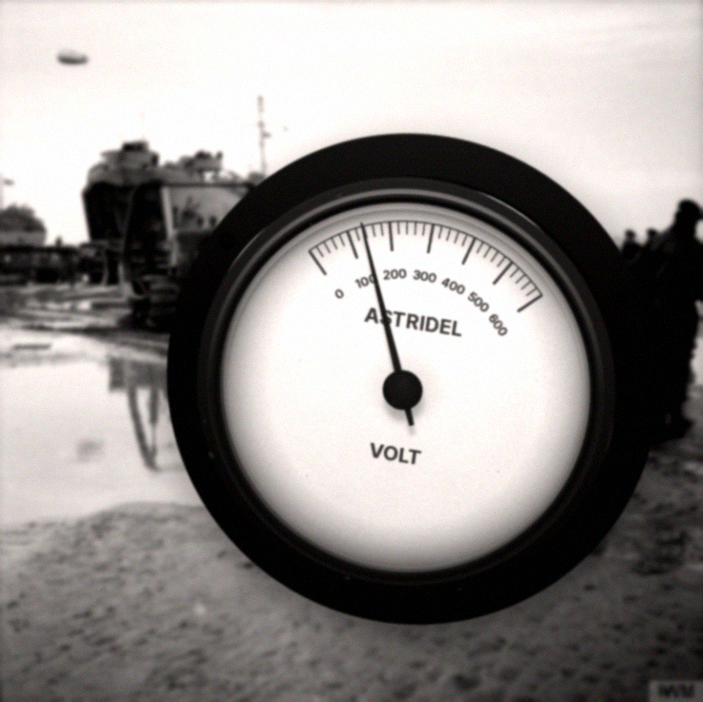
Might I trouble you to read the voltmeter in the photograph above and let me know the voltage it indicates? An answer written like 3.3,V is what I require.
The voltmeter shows 140,V
